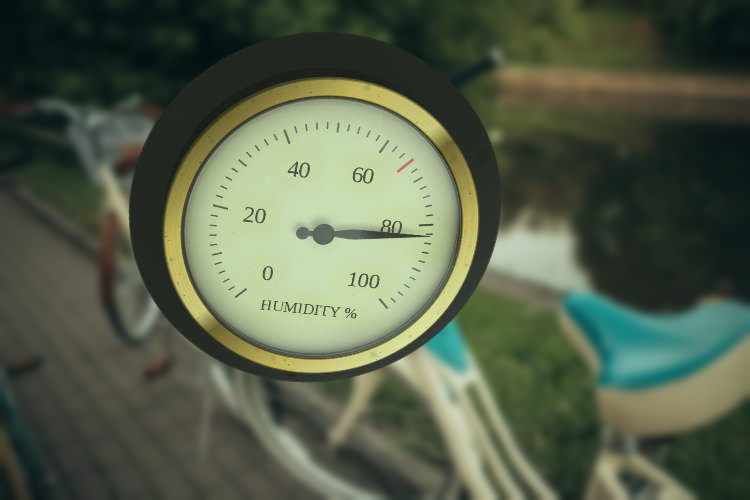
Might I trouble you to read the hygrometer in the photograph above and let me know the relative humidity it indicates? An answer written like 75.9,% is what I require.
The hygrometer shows 82,%
